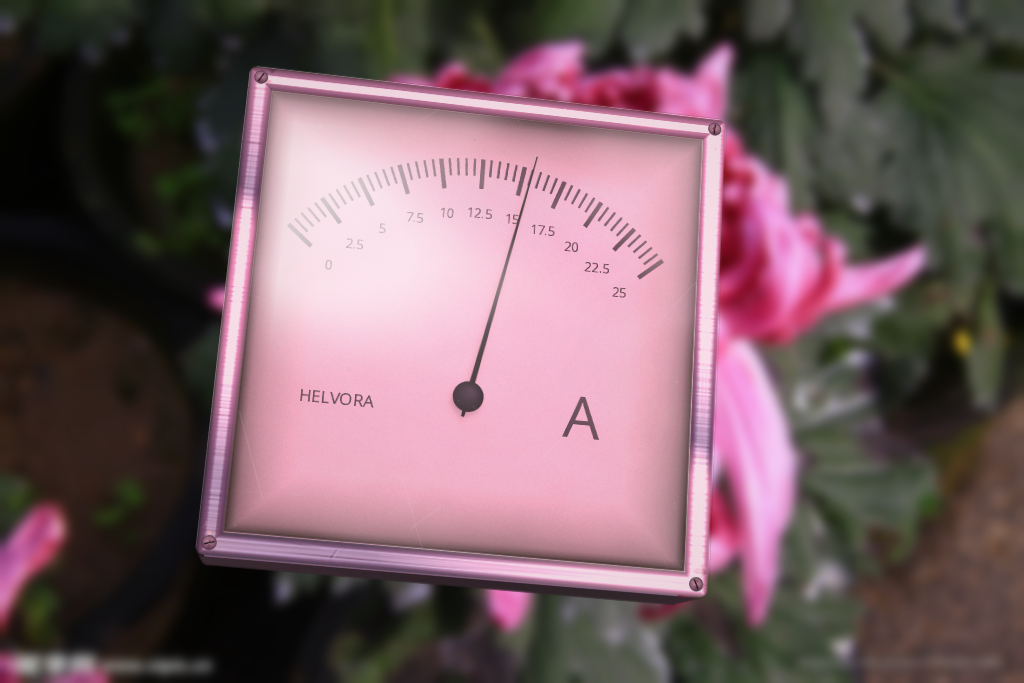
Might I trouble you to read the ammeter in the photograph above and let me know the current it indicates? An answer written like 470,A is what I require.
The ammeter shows 15.5,A
